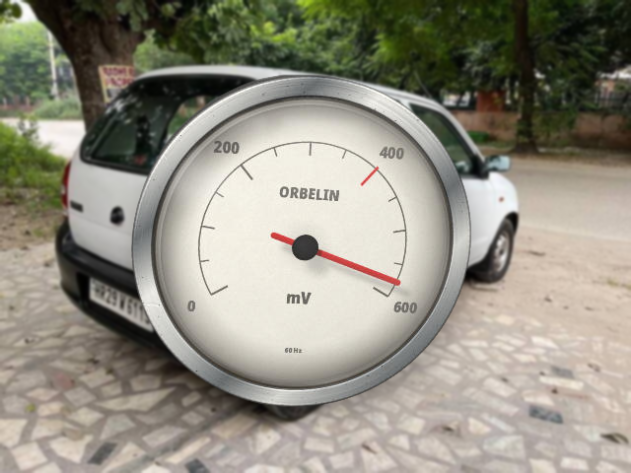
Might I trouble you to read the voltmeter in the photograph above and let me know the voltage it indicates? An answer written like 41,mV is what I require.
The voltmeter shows 575,mV
